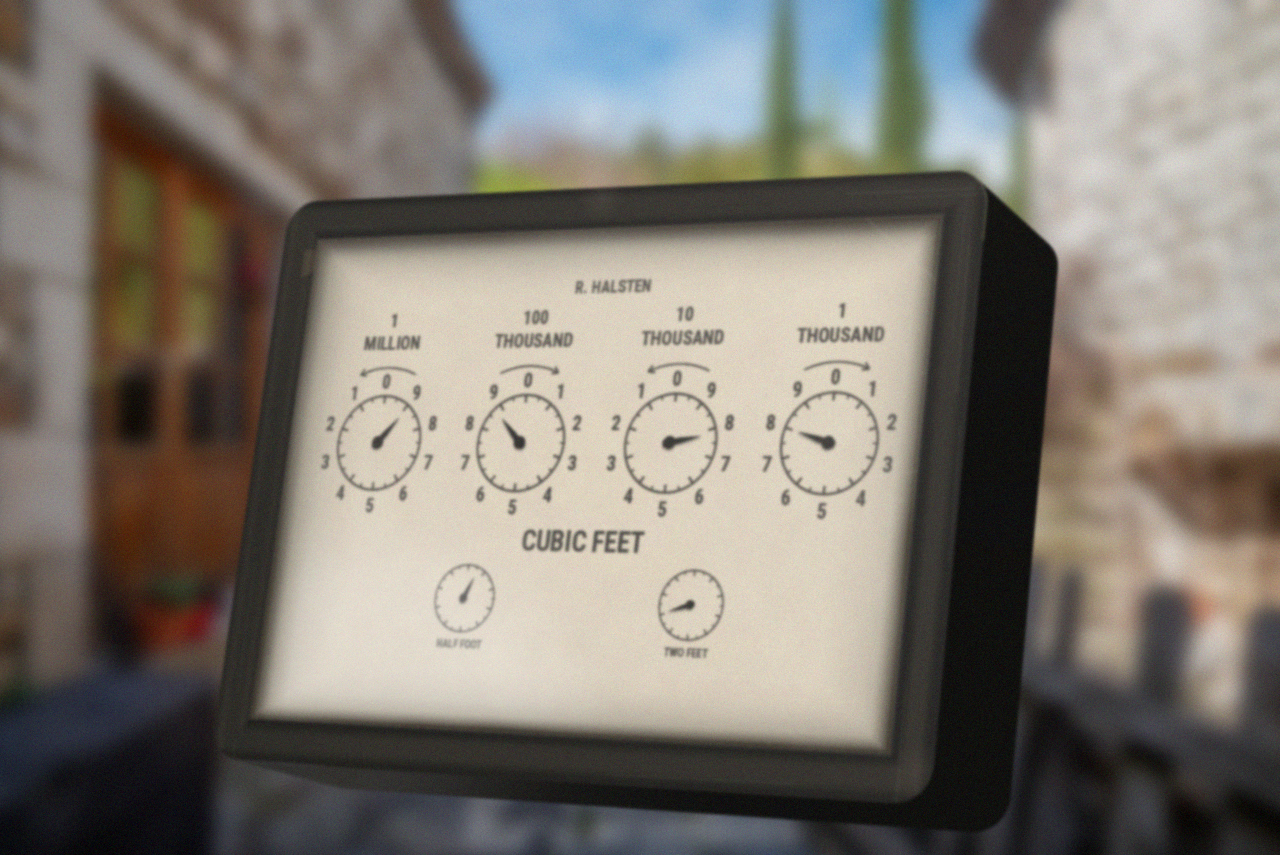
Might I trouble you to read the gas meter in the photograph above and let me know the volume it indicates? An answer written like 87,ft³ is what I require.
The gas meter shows 887800,ft³
